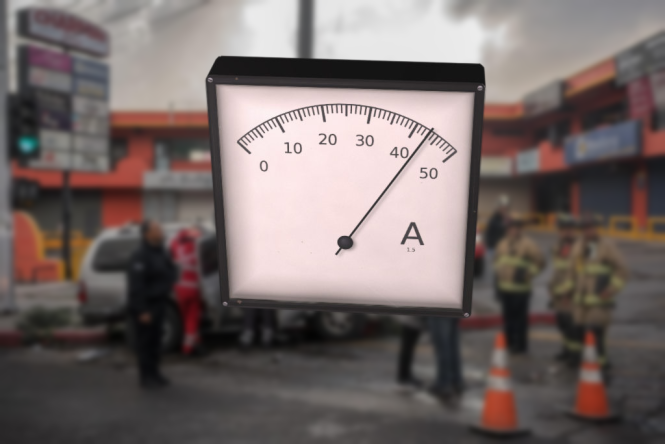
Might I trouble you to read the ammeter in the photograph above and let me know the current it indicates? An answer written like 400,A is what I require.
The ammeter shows 43,A
